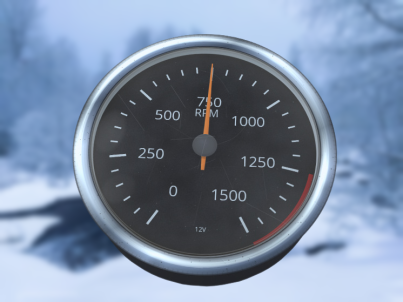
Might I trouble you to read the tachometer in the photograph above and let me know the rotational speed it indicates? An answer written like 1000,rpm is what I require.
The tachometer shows 750,rpm
